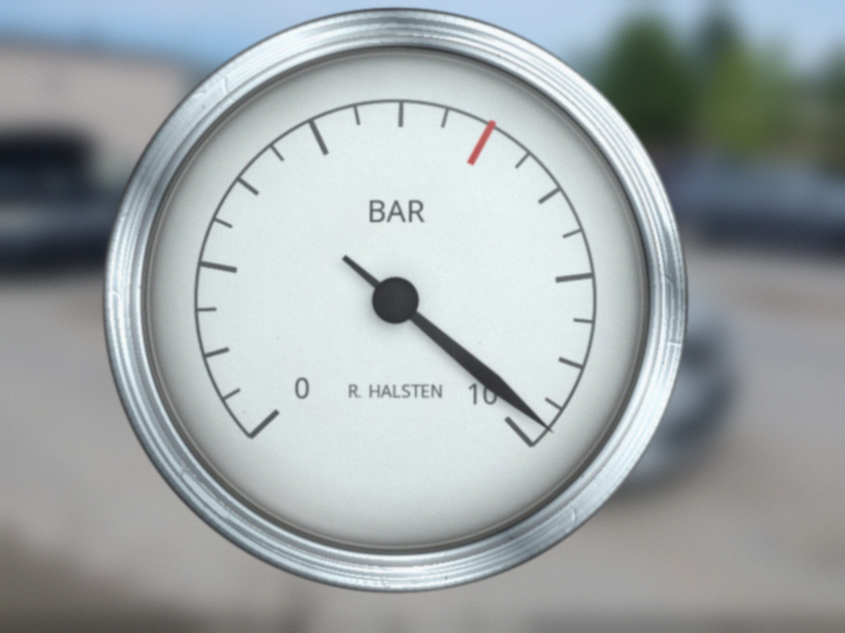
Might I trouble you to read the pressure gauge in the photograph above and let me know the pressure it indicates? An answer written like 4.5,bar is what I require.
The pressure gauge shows 9.75,bar
